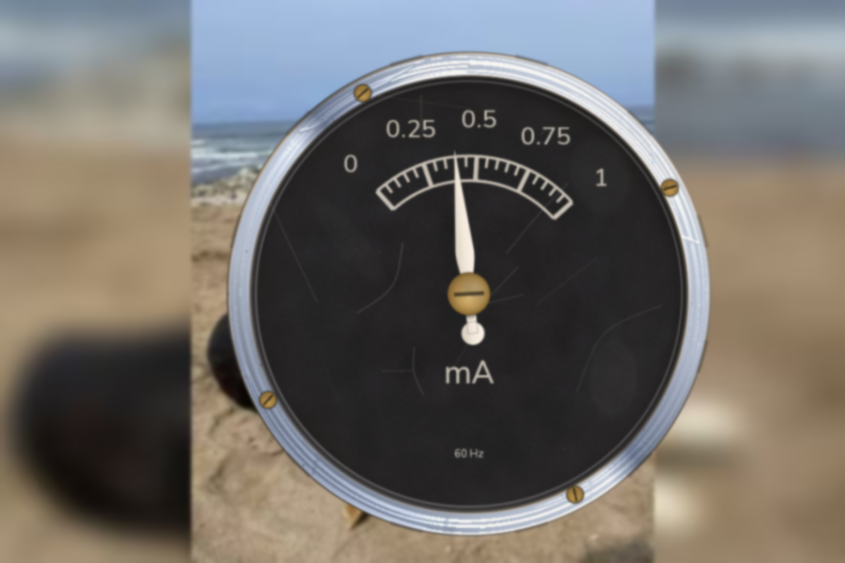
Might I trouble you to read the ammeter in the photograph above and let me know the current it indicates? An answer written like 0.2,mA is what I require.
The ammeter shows 0.4,mA
